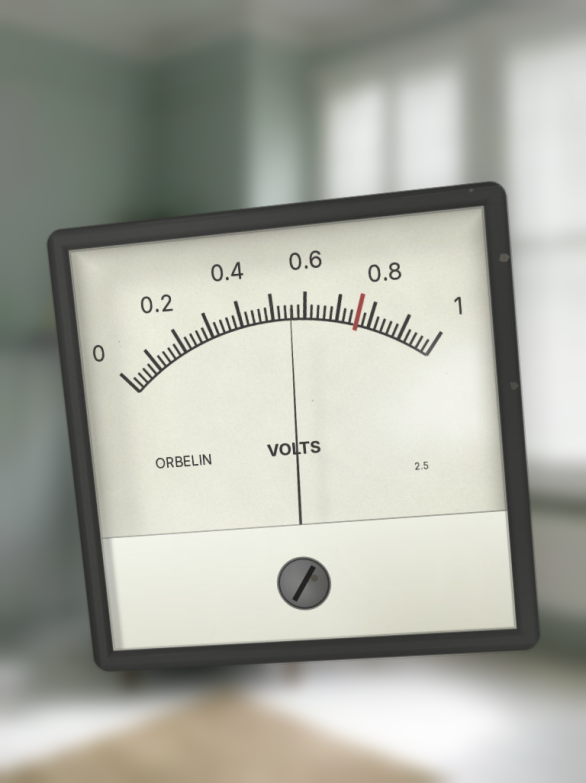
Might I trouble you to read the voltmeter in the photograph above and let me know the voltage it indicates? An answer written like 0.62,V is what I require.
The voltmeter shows 0.56,V
